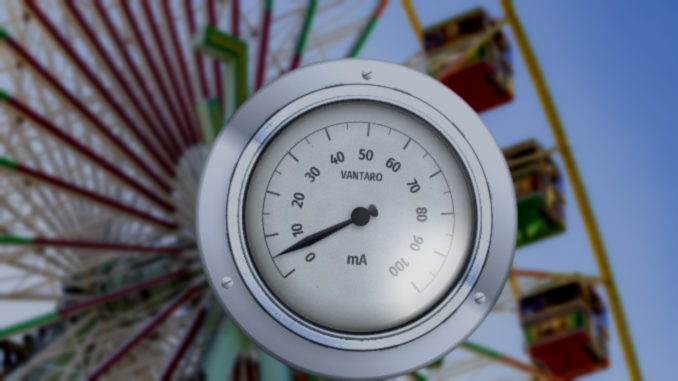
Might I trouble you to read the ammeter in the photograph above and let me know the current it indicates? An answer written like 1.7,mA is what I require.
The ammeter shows 5,mA
